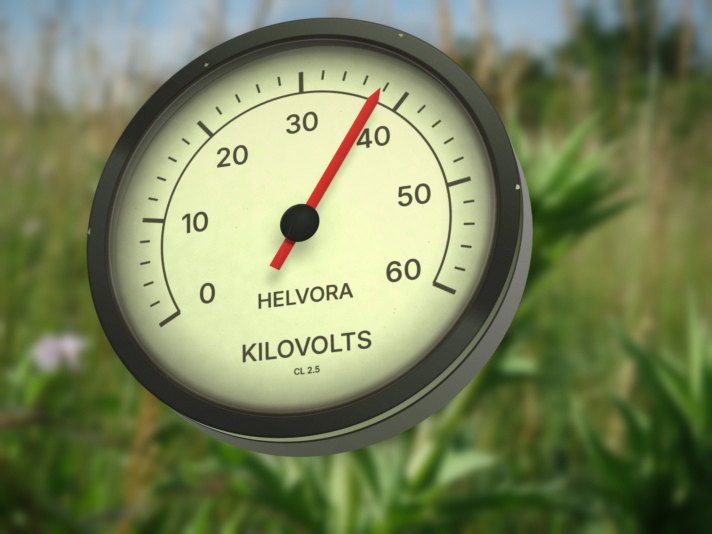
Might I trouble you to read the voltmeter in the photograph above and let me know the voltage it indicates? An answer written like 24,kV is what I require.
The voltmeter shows 38,kV
